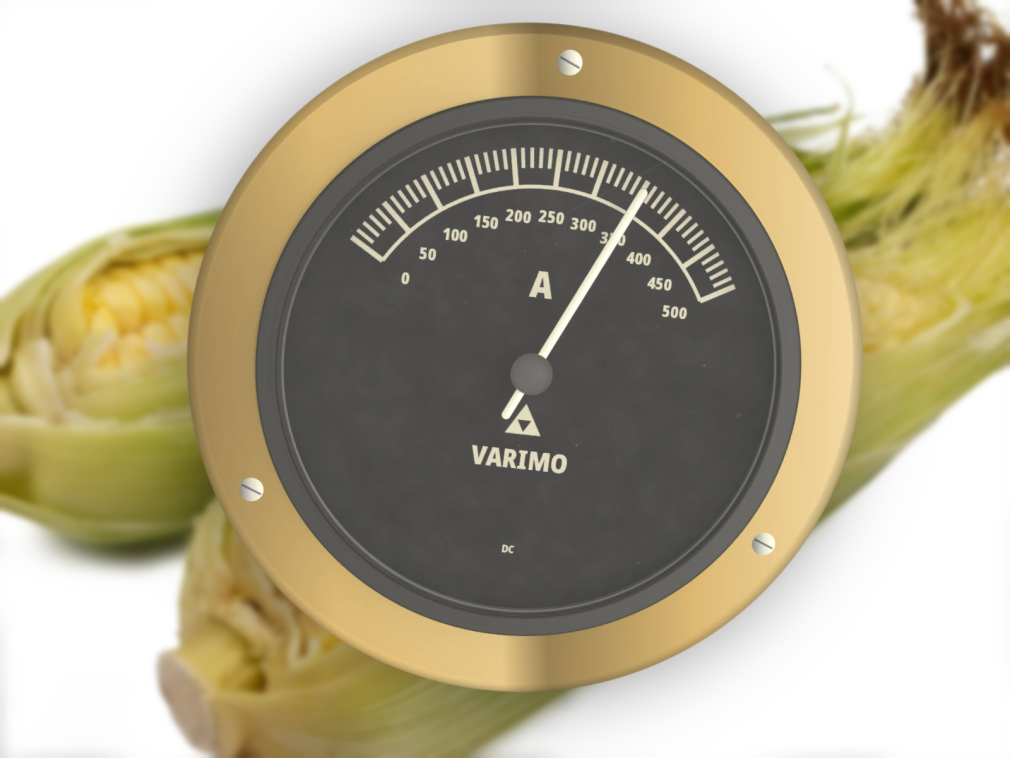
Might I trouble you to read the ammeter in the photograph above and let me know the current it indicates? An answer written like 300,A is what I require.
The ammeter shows 350,A
